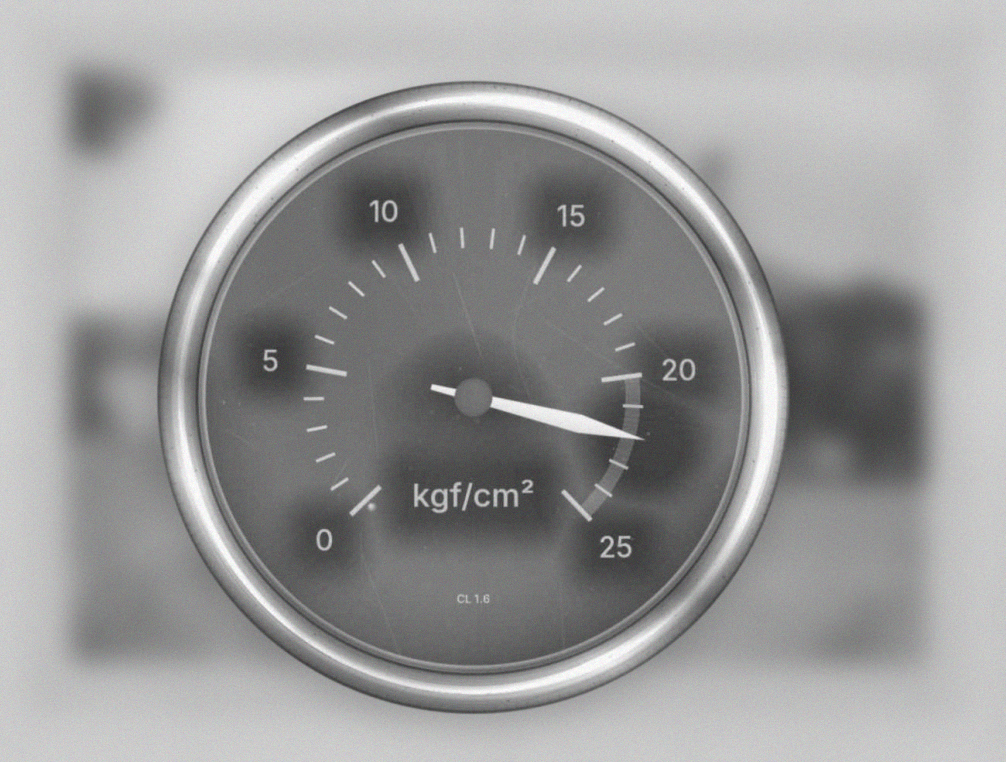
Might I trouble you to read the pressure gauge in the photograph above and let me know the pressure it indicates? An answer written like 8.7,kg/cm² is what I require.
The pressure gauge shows 22,kg/cm²
